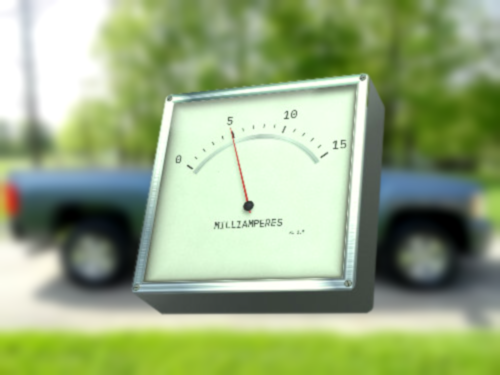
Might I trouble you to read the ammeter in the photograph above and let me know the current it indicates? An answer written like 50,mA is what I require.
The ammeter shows 5,mA
